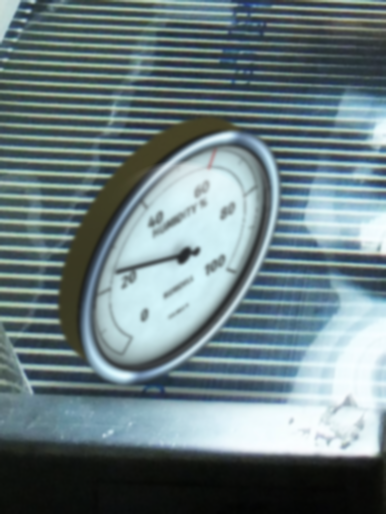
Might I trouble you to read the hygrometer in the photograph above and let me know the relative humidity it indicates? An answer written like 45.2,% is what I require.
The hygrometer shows 25,%
